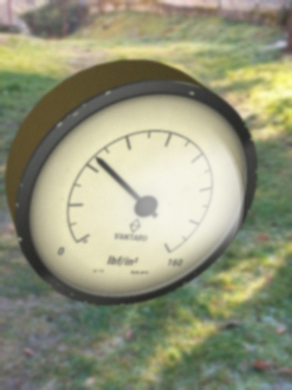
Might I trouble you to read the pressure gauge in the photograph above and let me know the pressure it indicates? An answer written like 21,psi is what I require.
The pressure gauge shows 45,psi
